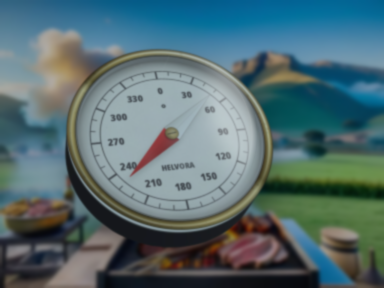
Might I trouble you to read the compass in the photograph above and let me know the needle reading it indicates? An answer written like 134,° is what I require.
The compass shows 230,°
